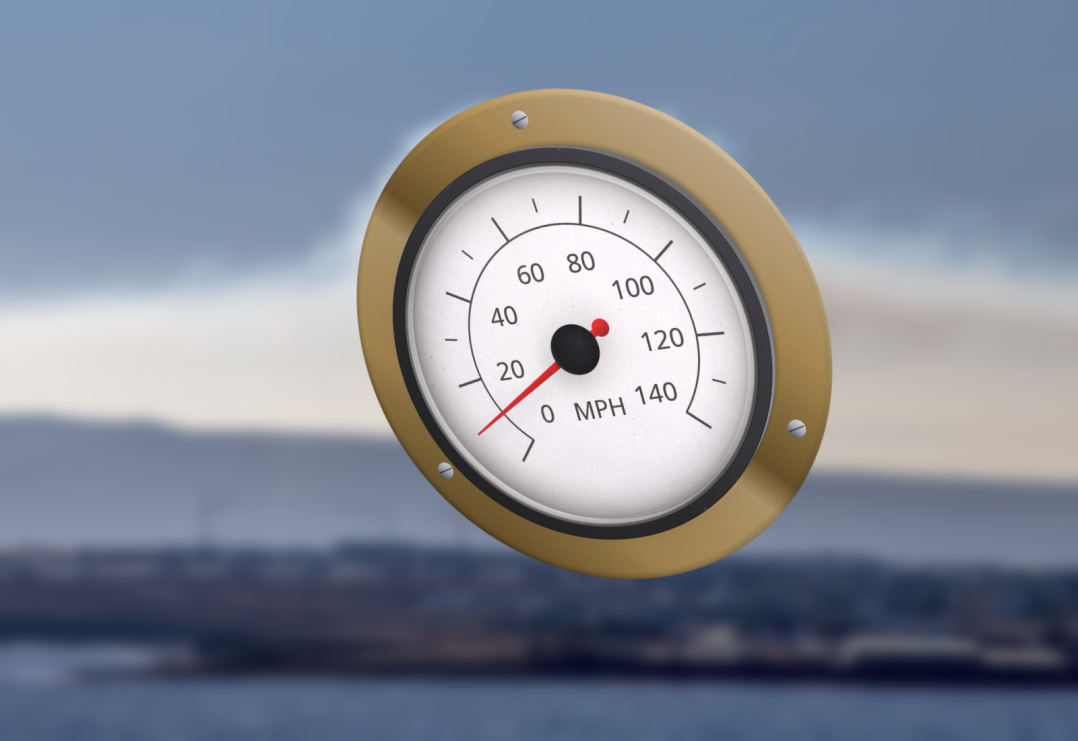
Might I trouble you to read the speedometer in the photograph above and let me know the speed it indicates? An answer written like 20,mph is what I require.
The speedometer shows 10,mph
